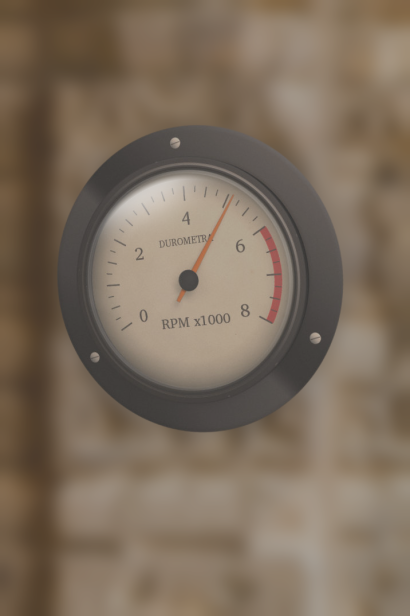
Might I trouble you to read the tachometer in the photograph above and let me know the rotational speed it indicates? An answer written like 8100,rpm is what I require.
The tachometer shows 5125,rpm
